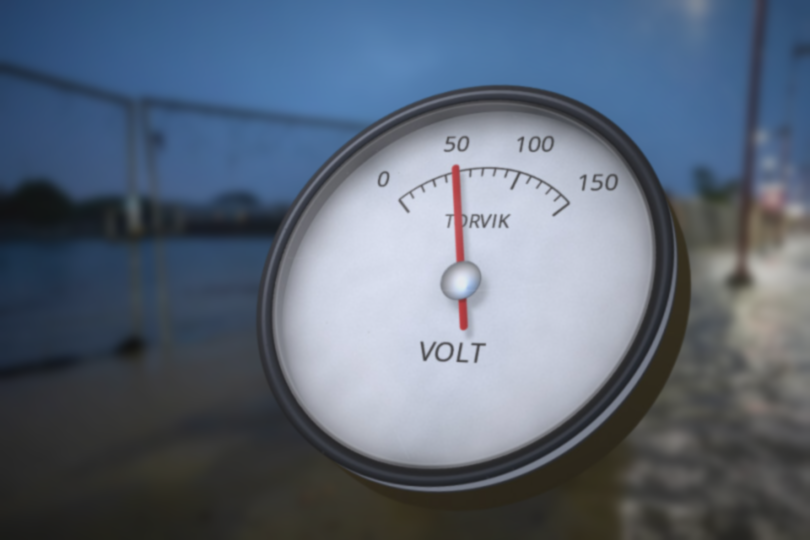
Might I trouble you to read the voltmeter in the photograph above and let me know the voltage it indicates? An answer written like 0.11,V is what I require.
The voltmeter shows 50,V
